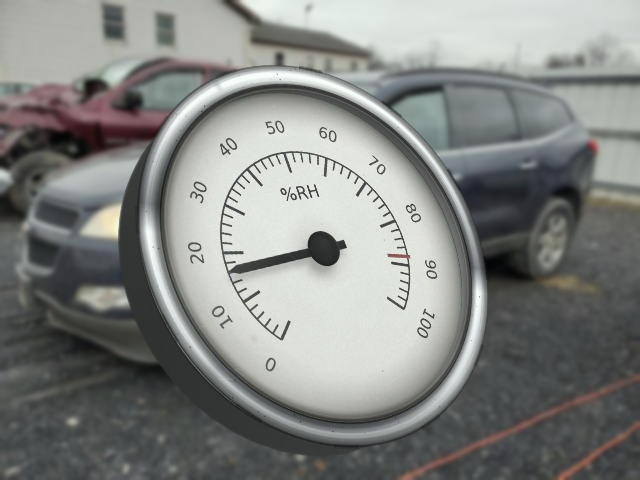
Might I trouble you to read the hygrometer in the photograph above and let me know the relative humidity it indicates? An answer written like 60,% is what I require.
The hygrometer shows 16,%
